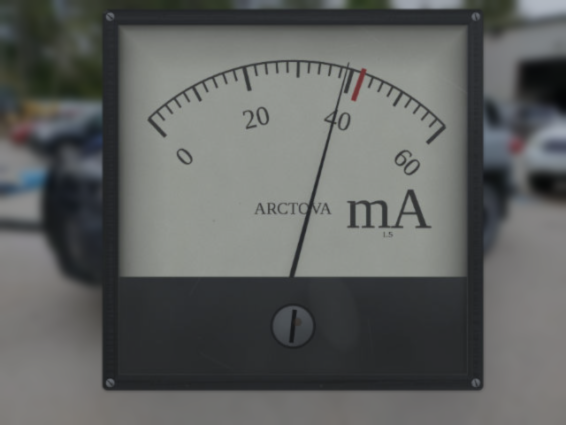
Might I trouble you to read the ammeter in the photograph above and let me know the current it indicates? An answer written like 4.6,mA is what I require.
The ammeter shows 39,mA
